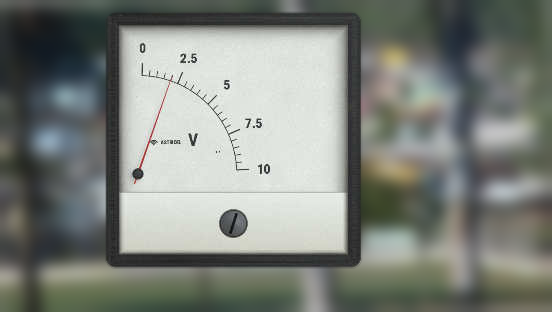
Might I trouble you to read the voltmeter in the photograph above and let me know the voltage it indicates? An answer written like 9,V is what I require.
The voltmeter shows 2,V
